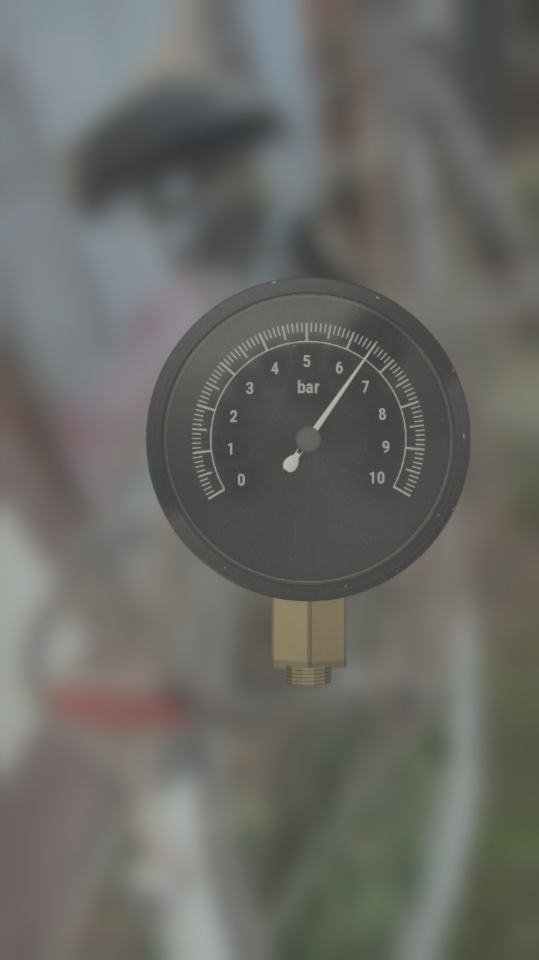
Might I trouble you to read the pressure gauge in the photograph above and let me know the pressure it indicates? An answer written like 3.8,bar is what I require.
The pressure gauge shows 6.5,bar
